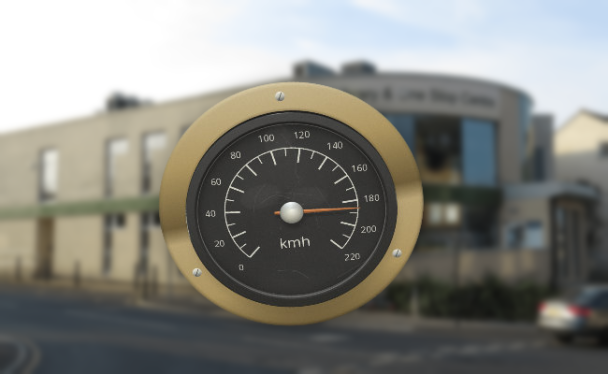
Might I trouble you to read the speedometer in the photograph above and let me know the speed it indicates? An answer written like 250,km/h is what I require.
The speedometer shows 185,km/h
